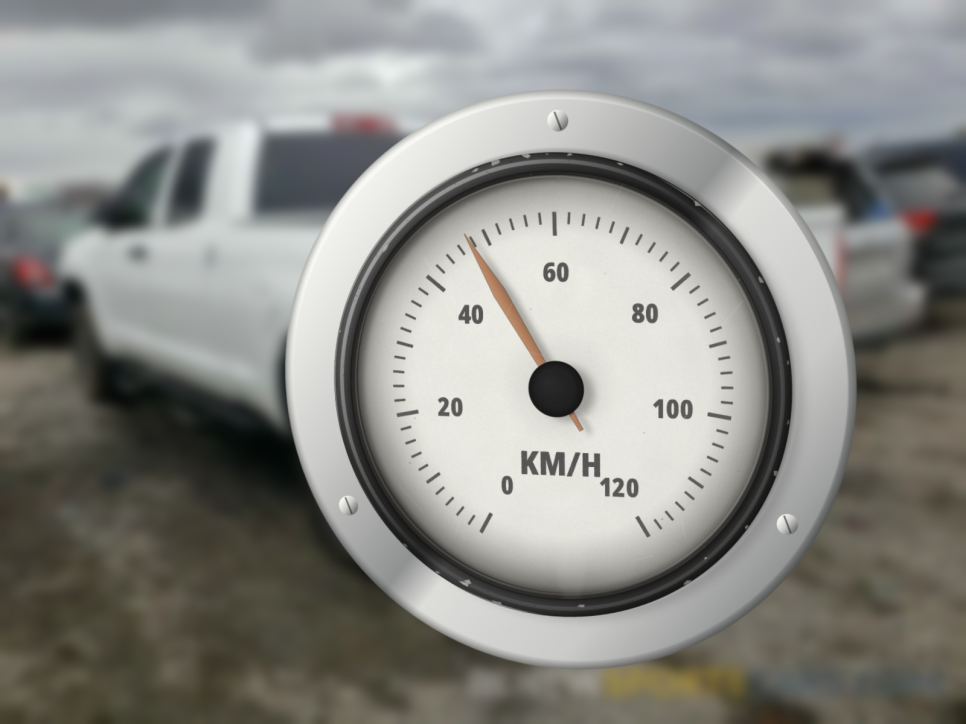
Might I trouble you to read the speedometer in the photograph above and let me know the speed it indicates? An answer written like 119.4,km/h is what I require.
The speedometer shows 48,km/h
